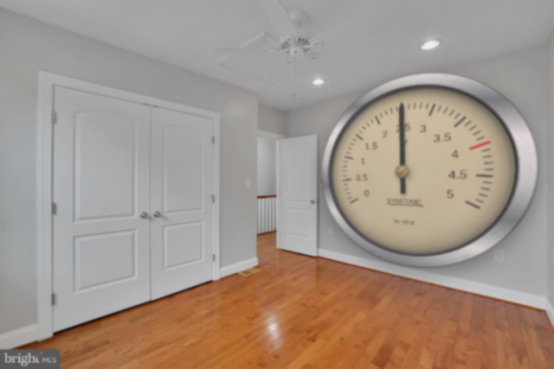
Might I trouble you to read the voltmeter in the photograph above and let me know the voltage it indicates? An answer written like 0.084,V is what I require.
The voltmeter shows 2.5,V
